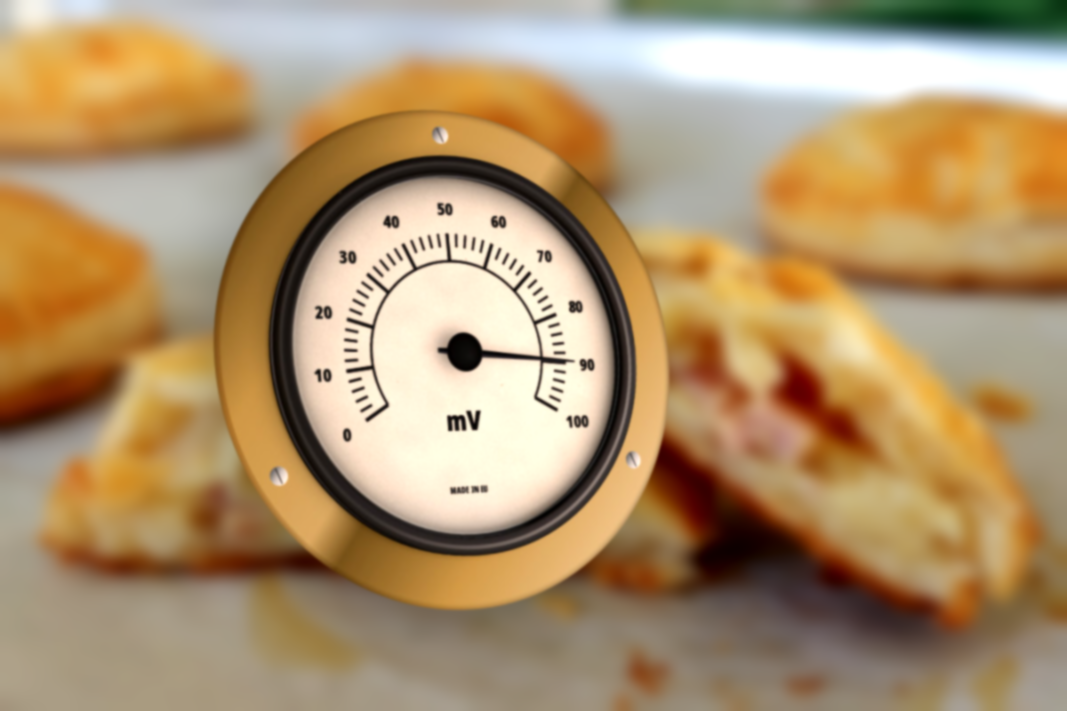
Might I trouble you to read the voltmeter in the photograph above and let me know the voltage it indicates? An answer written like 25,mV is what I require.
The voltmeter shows 90,mV
